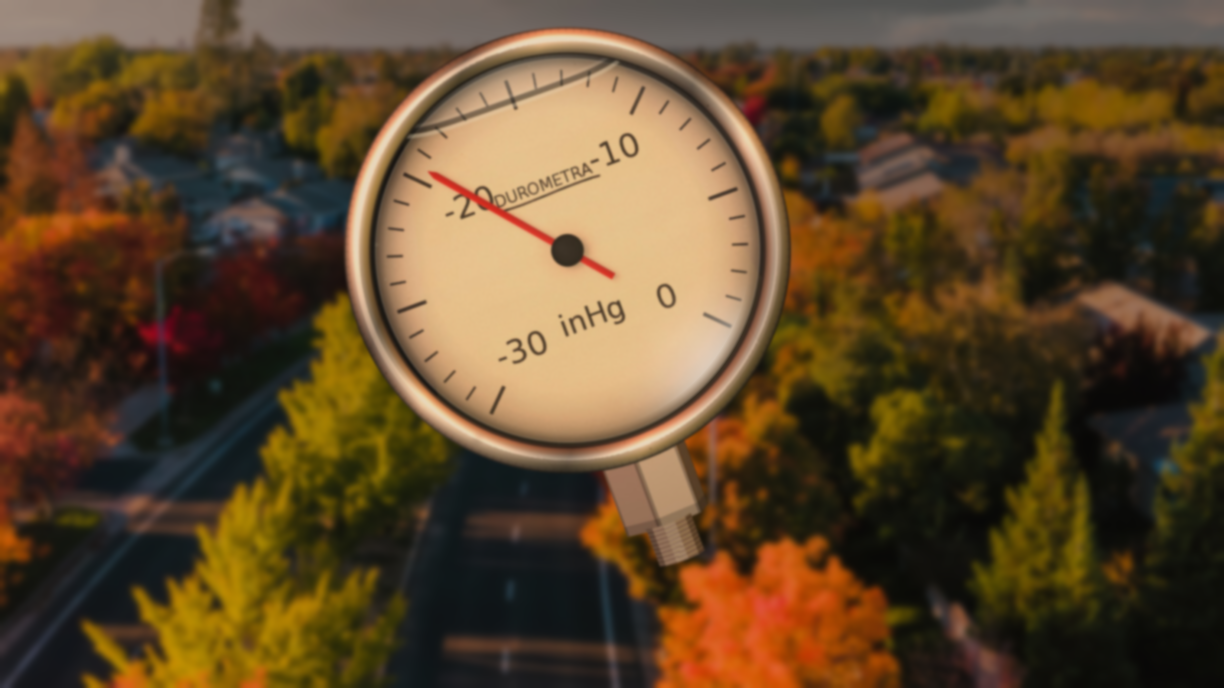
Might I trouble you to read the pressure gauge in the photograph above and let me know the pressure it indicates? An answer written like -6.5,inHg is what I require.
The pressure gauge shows -19.5,inHg
